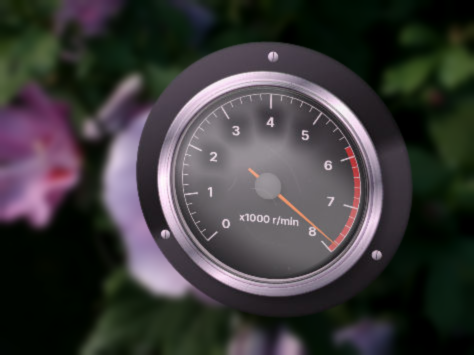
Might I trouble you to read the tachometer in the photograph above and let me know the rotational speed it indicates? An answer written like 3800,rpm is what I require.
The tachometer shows 7800,rpm
